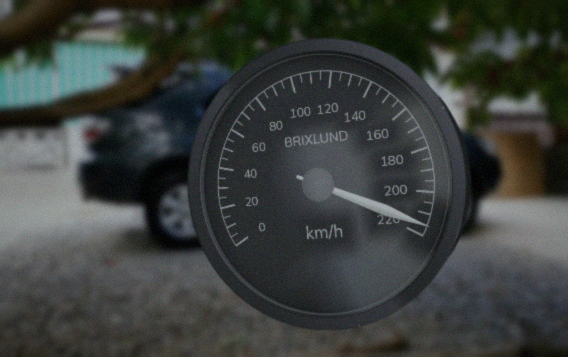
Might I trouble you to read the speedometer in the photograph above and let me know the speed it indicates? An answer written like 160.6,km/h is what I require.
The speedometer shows 215,km/h
